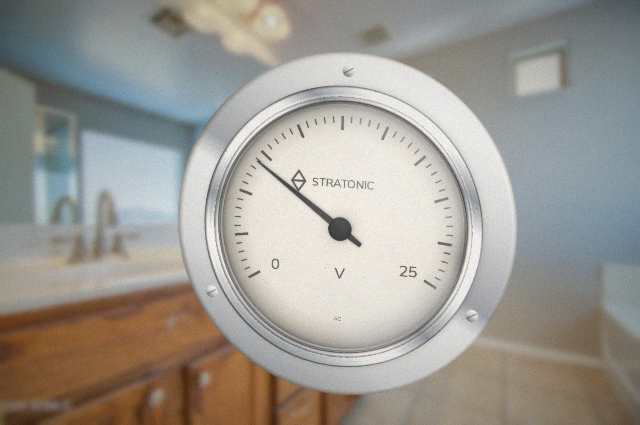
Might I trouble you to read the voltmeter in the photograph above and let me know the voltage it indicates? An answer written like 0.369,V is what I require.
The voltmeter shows 7,V
